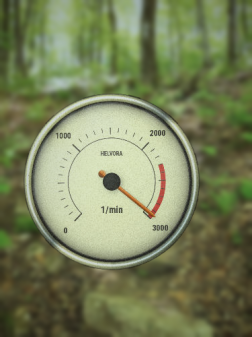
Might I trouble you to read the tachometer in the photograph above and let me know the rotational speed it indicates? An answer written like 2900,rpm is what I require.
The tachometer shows 2950,rpm
